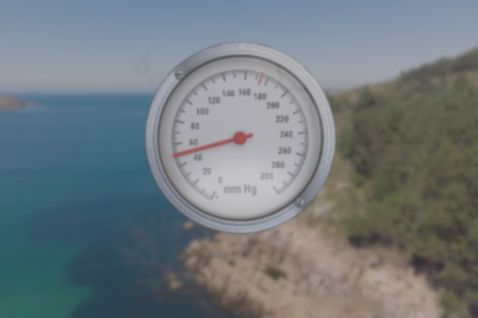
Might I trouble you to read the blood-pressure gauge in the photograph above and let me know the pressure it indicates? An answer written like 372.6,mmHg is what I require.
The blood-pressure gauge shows 50,mmHg
